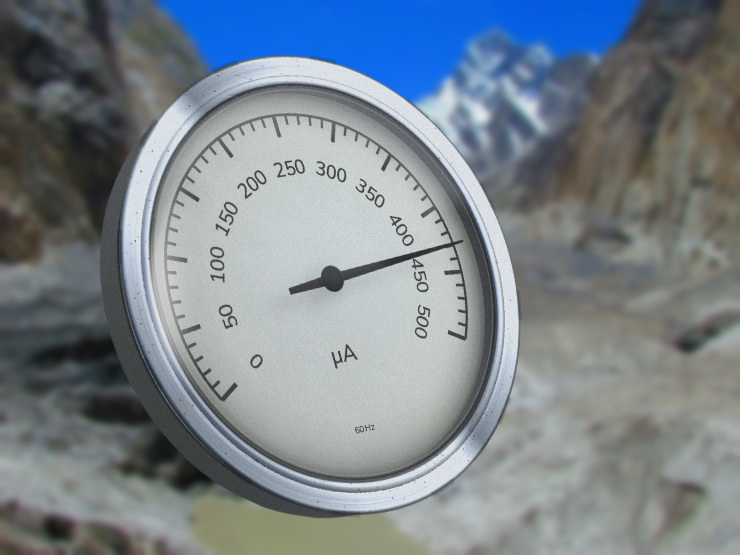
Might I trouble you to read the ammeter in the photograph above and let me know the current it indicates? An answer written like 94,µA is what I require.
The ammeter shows 430,µA
